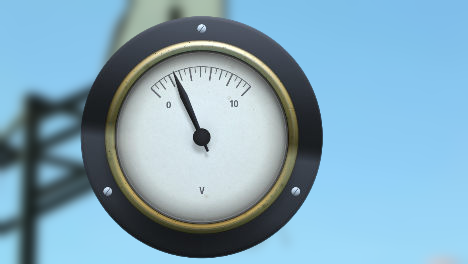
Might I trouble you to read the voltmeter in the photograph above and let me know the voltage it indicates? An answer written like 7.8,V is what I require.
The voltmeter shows 2.5,V
